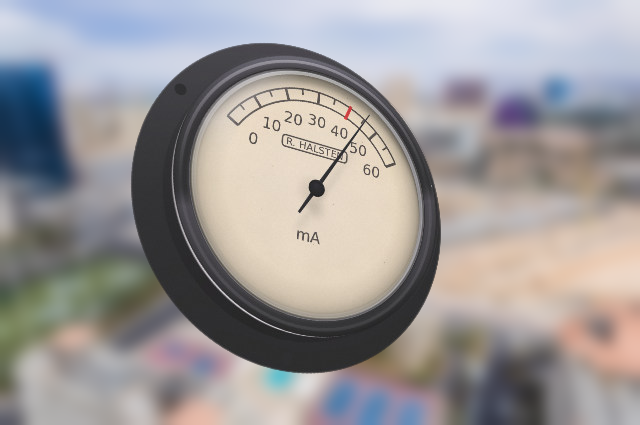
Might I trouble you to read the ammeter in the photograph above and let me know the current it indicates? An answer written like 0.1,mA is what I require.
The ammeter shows 45,mA
